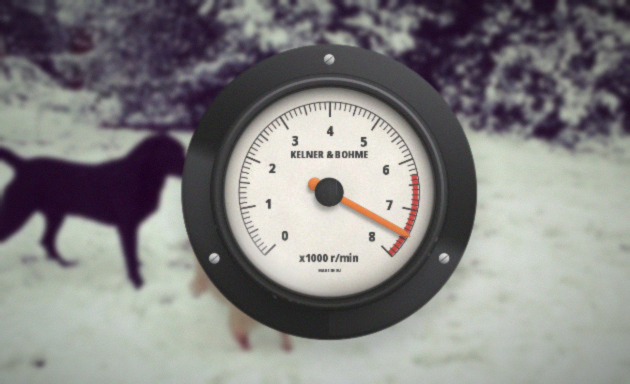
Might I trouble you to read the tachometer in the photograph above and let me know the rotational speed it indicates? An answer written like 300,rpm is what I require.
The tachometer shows 7500,rpm
